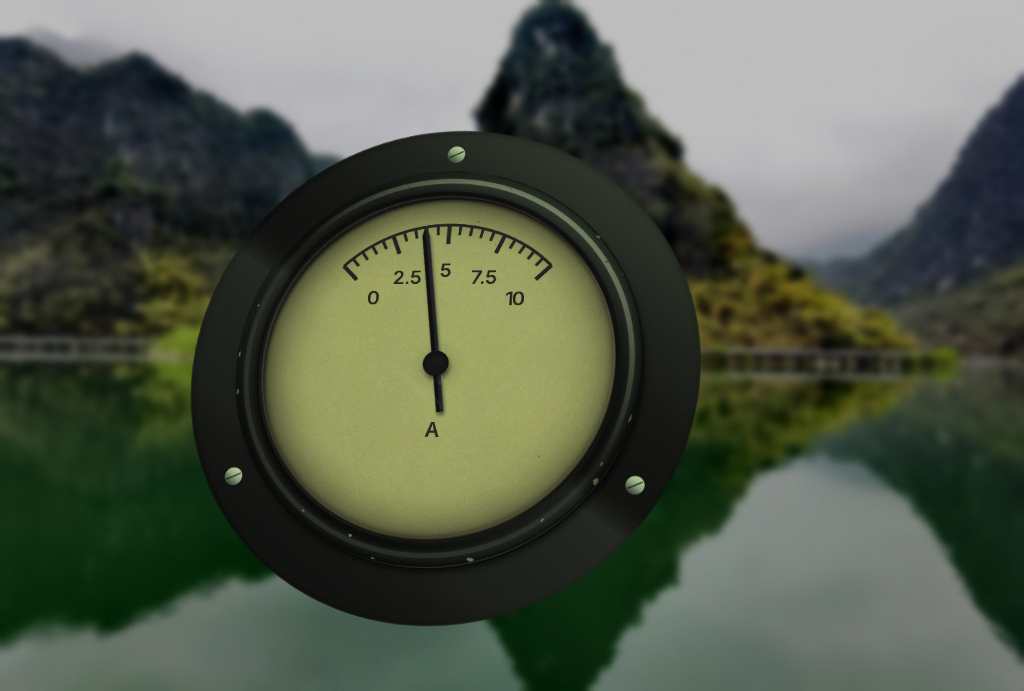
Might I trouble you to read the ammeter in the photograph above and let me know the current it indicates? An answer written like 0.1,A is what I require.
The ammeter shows 4,A
